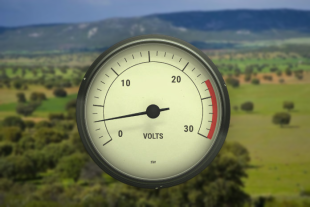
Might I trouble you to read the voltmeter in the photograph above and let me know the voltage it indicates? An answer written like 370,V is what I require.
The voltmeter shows 3,V
